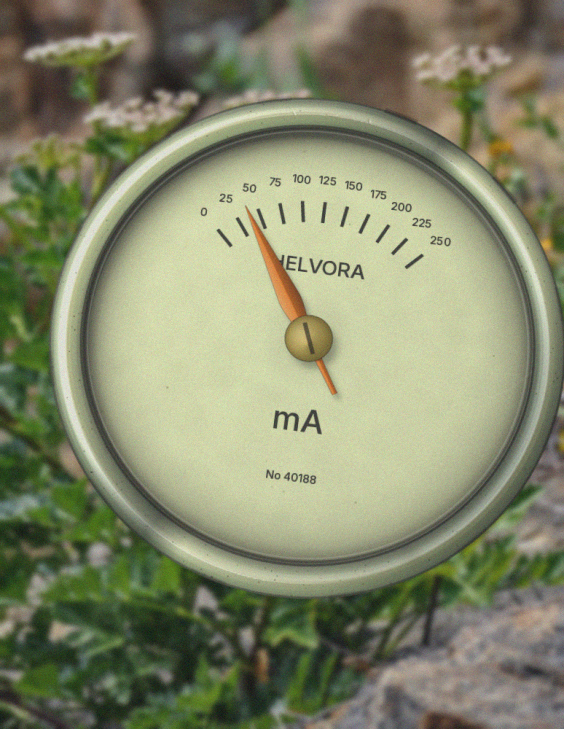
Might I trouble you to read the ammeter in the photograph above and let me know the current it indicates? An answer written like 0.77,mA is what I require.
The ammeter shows 37.5,mA
